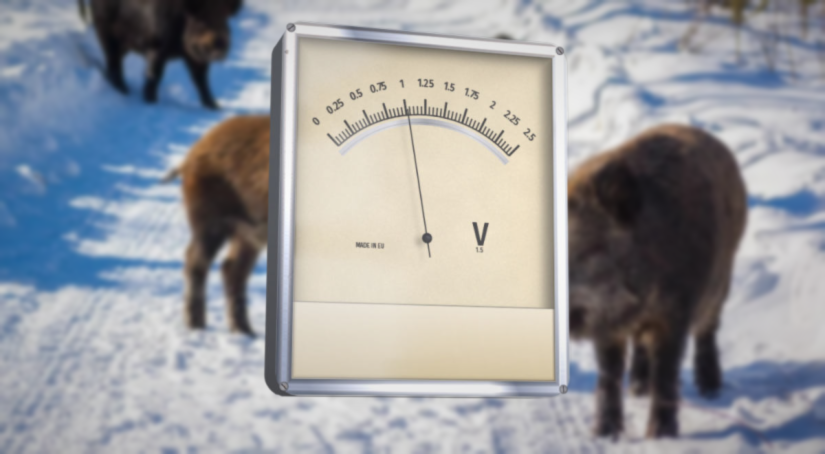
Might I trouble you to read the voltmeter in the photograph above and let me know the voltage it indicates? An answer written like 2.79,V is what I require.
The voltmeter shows 1,V
